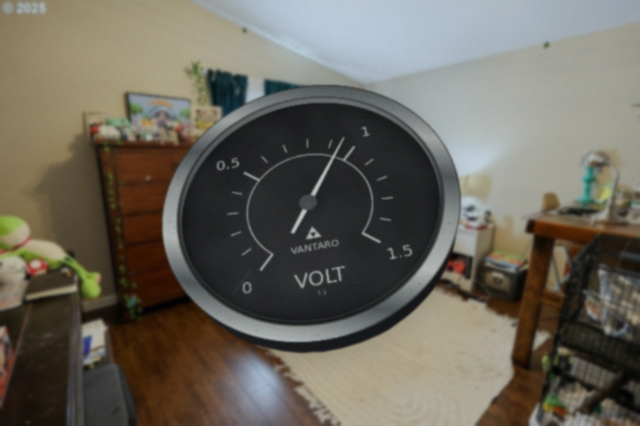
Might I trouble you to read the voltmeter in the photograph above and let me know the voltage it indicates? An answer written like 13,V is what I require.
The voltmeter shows 0.95,V
